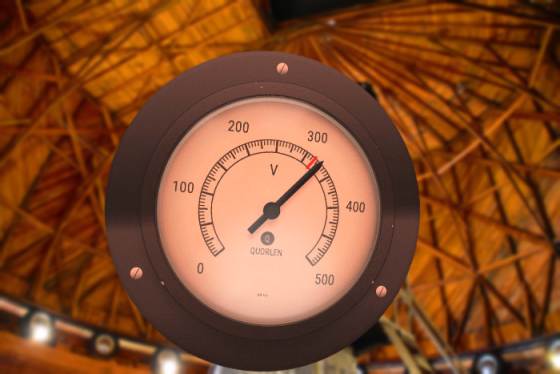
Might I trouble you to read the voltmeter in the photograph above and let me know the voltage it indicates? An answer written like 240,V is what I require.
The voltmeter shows 325,V
